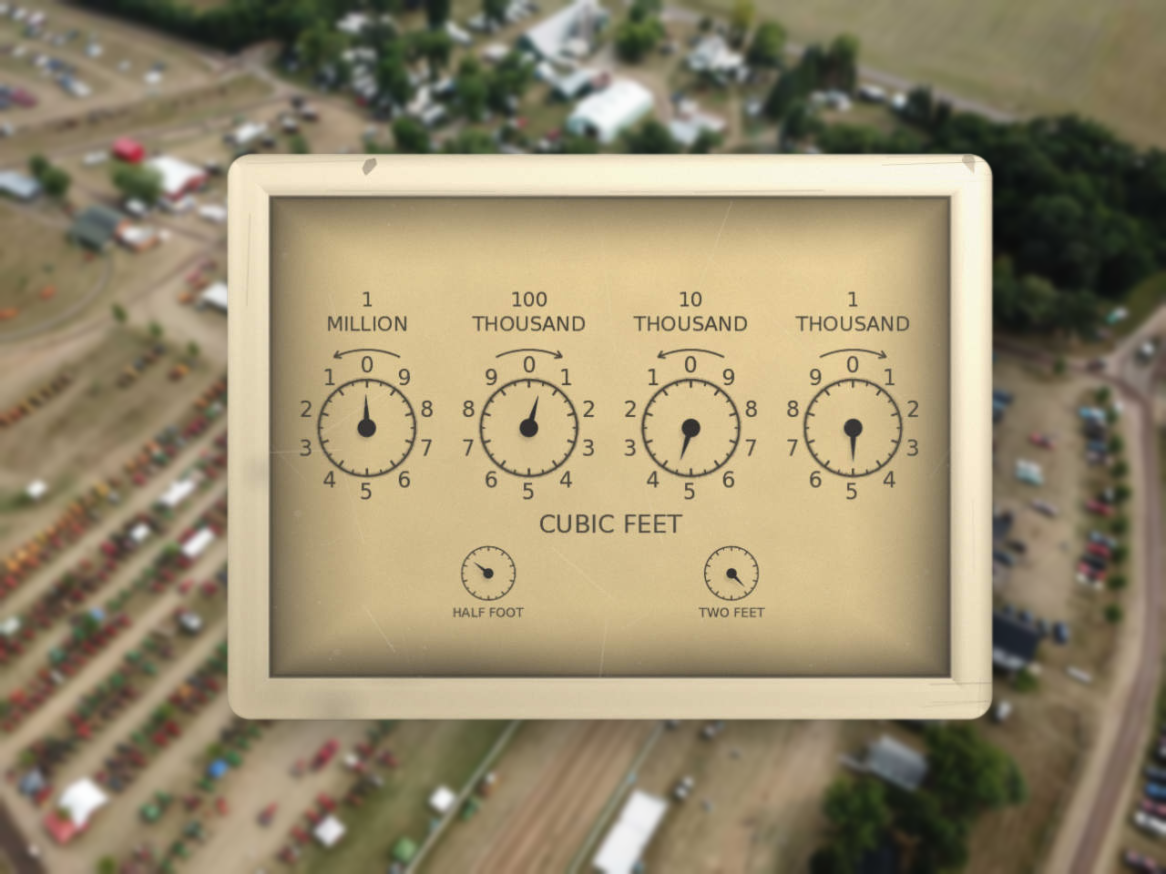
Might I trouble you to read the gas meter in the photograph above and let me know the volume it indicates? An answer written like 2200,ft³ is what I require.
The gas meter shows 4500,ft³
